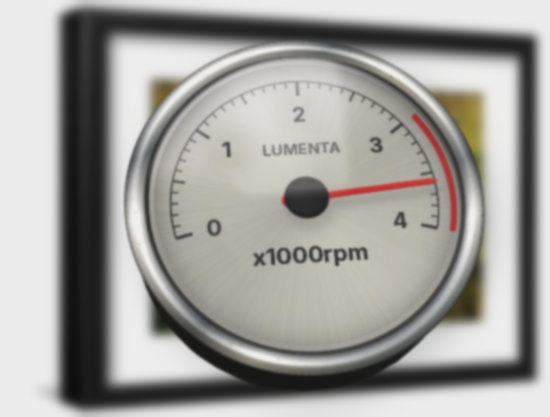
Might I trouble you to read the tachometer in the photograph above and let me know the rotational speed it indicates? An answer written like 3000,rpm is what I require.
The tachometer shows 3600,rpm
